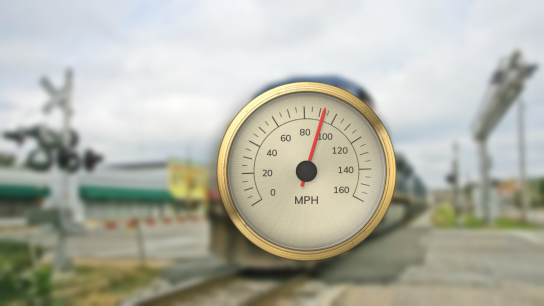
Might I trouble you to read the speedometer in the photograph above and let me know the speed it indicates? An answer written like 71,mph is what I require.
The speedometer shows 92.5,mph
